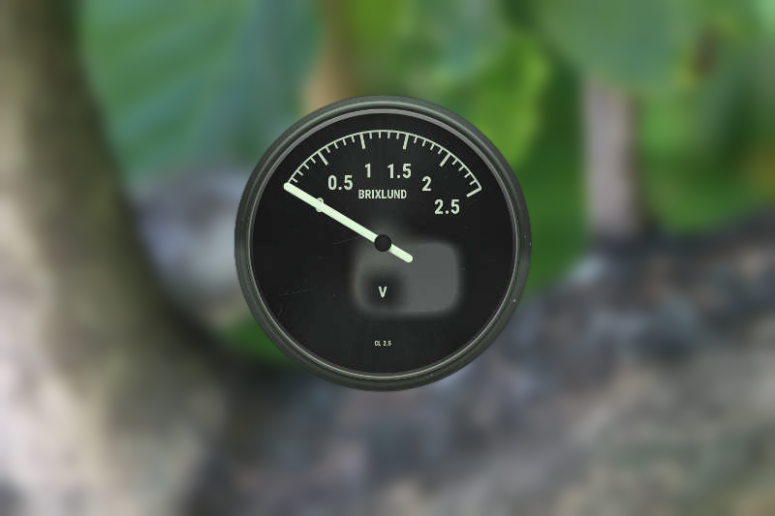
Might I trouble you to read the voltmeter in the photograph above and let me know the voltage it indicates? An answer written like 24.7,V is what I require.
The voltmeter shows 0,V
